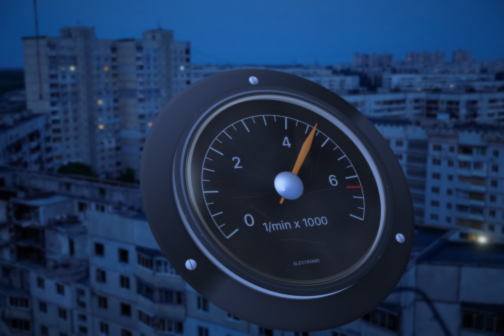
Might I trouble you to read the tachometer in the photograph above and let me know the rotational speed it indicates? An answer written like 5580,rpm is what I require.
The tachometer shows 4625,rpm
